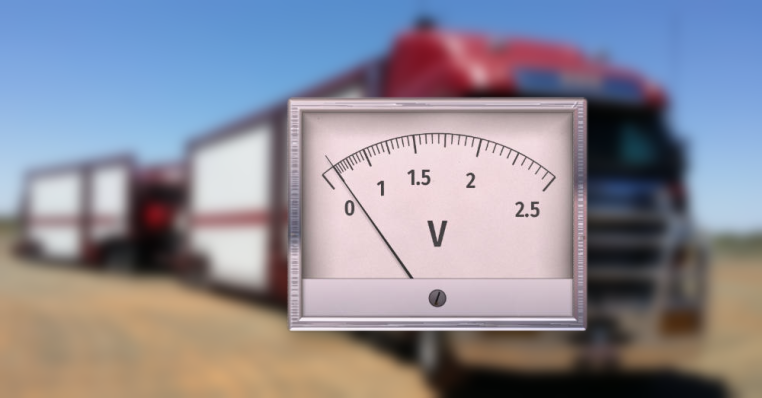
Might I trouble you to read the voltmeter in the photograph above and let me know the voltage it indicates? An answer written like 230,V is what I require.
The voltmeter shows 0.5,V
